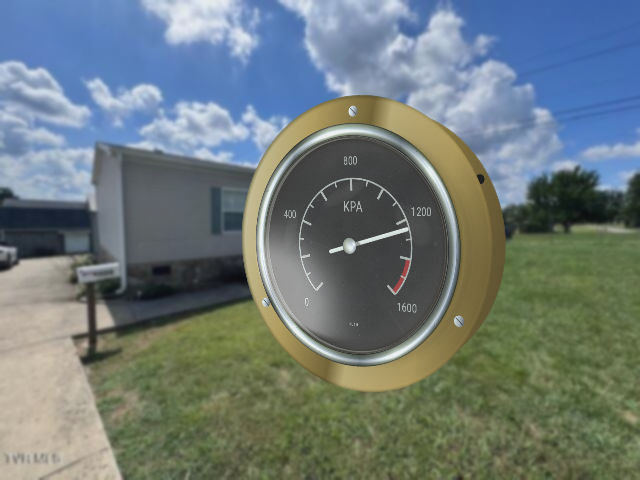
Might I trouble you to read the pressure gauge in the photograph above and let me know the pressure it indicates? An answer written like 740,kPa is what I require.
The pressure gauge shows 1250,kPa
